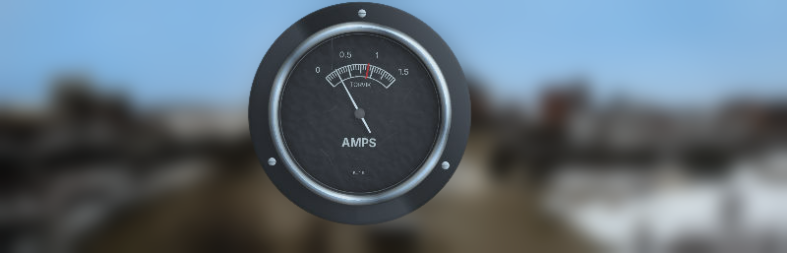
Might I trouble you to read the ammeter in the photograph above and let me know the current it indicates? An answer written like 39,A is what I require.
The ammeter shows 0.25,A
